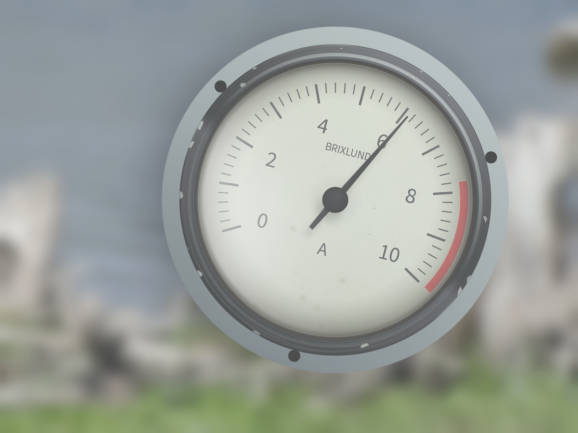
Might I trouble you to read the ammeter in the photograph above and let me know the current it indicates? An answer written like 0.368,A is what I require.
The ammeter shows 6.1,A
